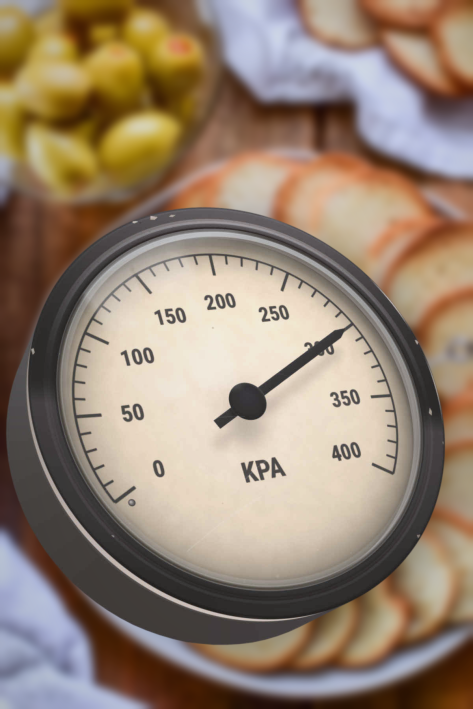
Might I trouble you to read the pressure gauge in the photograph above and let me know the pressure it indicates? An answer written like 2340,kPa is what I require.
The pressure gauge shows 300,kPa
